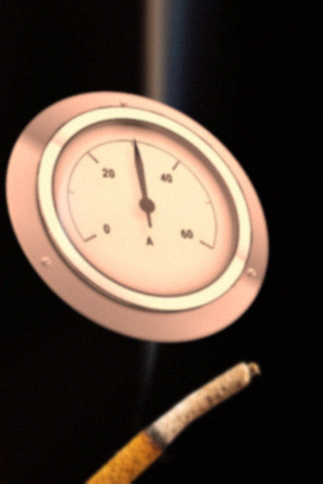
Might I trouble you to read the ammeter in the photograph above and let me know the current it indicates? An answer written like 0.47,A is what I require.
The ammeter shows 30,A
